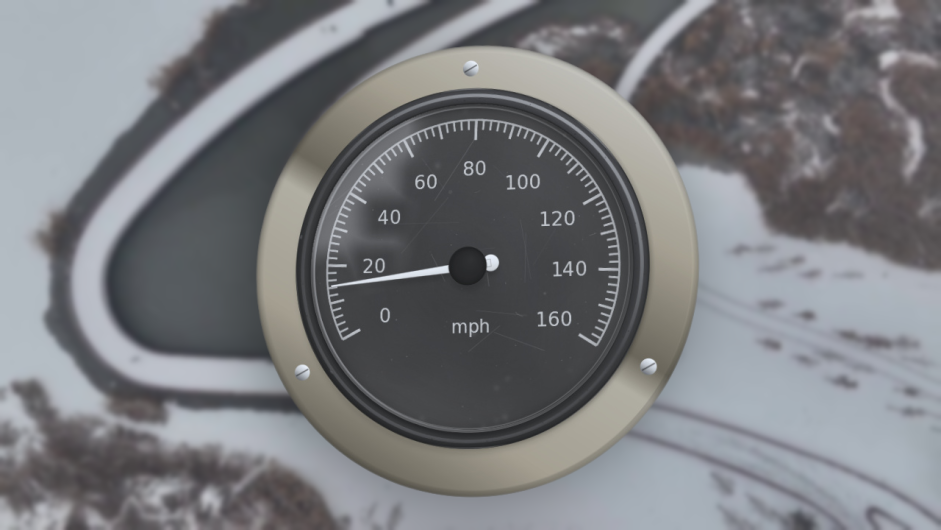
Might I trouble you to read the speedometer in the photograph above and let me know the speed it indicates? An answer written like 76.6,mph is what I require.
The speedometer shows 14,mph
